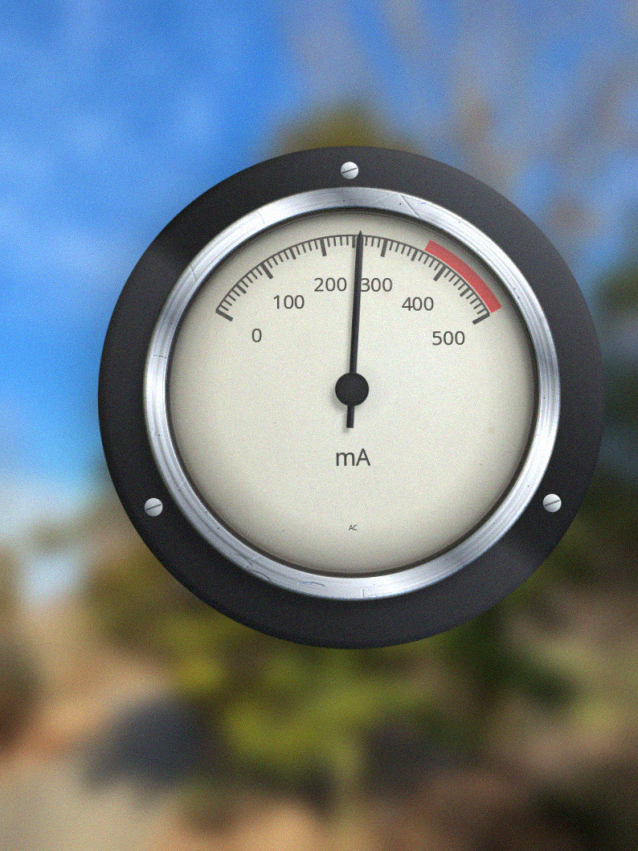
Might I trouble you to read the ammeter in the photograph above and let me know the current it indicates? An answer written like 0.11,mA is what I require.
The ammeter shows 260,mA
